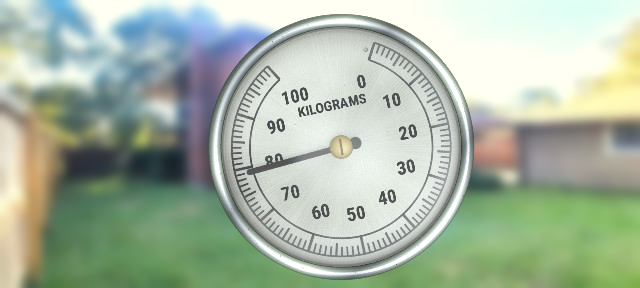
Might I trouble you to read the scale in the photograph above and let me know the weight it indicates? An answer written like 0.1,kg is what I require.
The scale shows 79,kg
